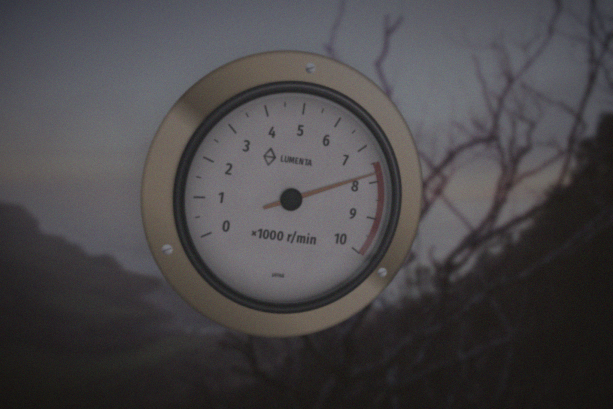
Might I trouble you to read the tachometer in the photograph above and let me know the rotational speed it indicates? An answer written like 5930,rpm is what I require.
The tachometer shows 7750,rpm
